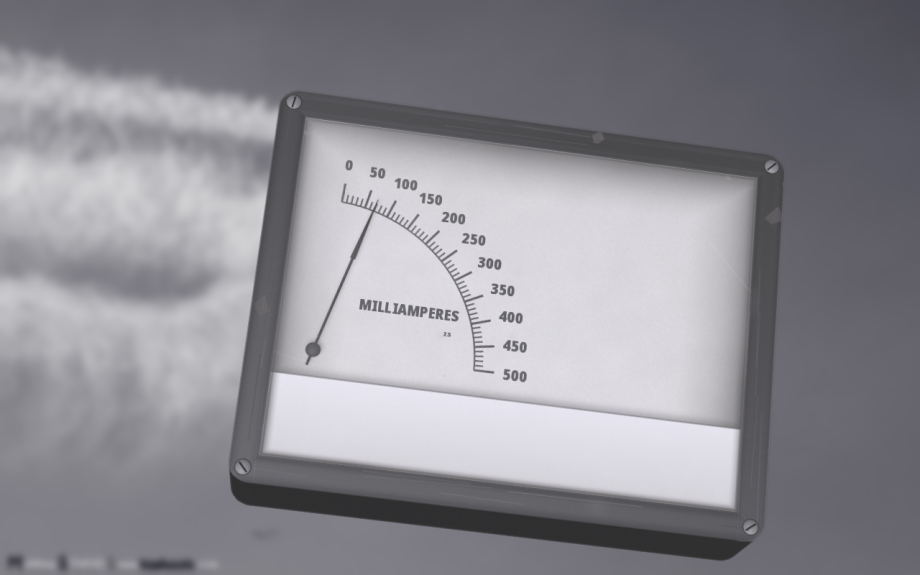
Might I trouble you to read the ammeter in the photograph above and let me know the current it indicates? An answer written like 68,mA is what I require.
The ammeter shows 70,mA
